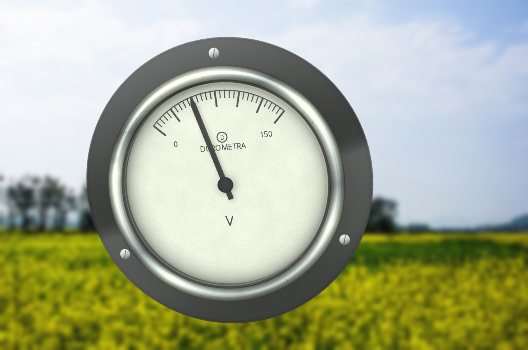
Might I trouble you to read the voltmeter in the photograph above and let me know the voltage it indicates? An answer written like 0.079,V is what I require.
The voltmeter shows 50,V
